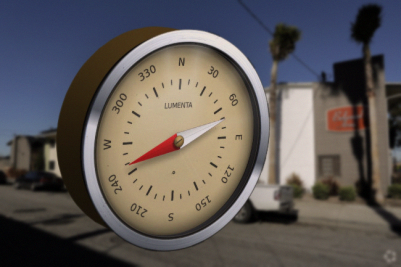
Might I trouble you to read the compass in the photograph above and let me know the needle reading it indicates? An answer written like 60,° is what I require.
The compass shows 250,°
